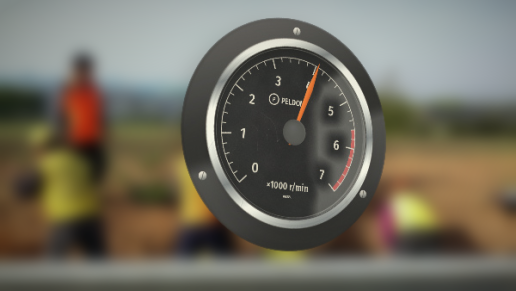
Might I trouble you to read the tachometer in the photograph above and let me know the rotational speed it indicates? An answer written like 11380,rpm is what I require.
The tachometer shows 4000,rpm
